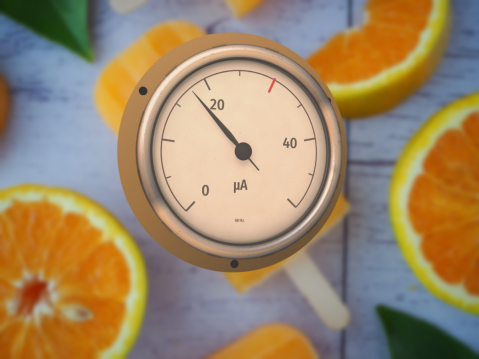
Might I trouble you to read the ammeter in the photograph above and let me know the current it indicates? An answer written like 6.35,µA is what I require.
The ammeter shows 17.5,µA
